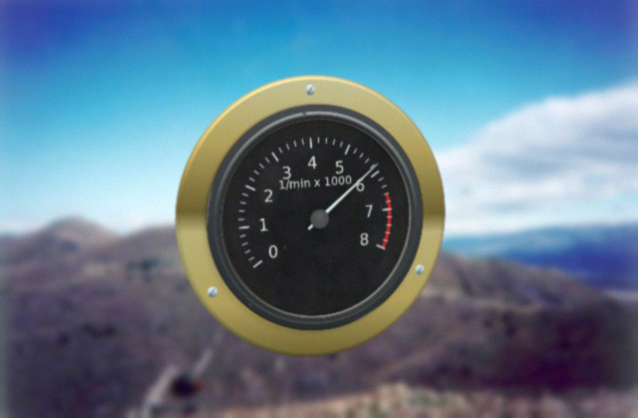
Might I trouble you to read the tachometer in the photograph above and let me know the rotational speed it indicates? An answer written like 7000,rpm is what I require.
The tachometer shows 5800,rpm
